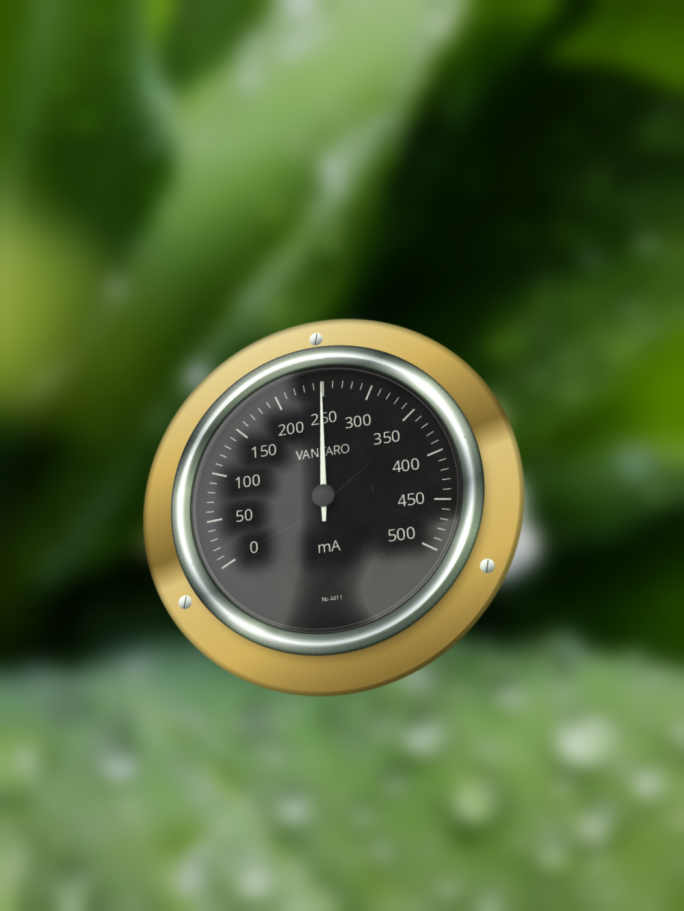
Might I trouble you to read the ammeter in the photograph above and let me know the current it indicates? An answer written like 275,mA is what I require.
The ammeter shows 250,mA
